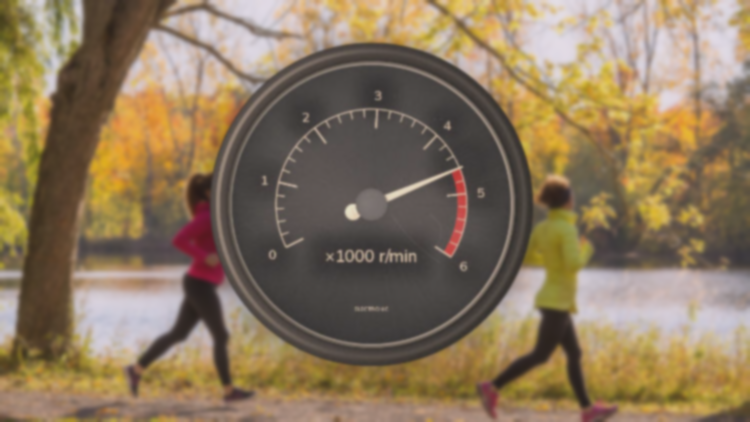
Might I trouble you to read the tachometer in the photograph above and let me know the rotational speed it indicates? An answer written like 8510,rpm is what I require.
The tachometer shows 4600,rpm
